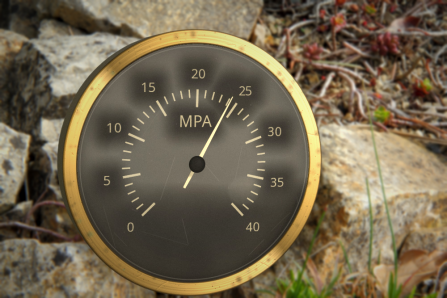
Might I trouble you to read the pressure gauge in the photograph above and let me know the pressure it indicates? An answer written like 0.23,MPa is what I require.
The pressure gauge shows 24,MPa
